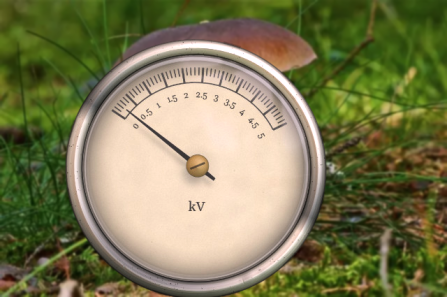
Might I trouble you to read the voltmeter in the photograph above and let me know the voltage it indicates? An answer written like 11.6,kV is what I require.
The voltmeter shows 0.2,kV
